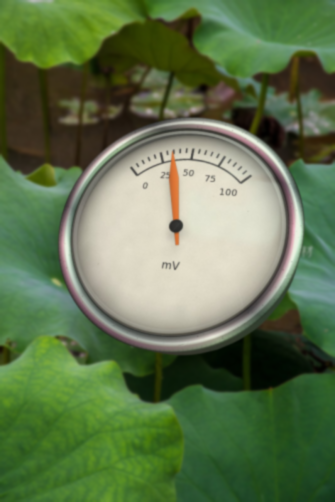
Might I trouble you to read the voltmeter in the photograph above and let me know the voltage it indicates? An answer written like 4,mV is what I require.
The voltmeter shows 35,mV
